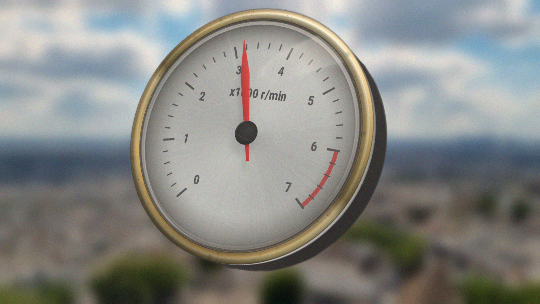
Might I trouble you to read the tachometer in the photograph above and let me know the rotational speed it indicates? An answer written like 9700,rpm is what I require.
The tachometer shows 3200,rpm
